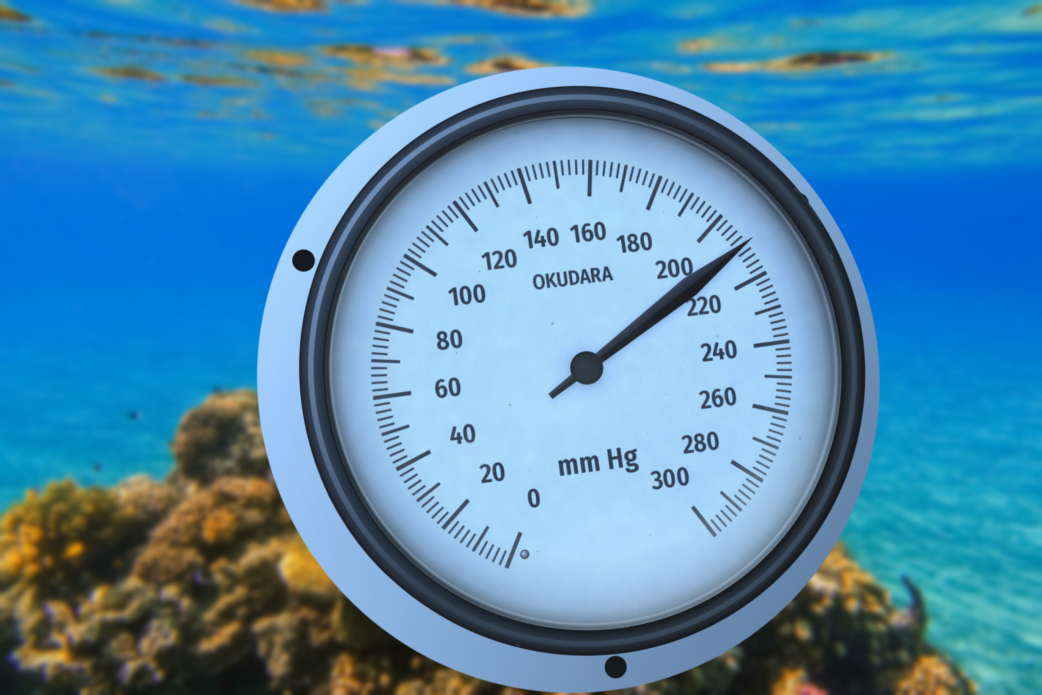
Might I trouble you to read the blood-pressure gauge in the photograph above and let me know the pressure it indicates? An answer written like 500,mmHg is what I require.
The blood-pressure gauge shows 210,mmHg
